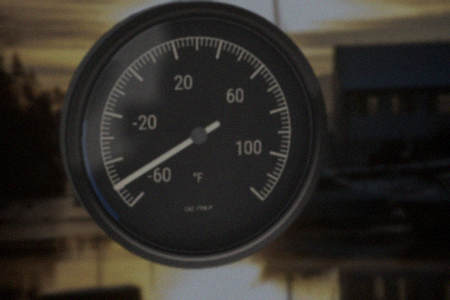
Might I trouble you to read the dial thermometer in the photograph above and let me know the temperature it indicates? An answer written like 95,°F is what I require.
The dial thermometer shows -50,°F
